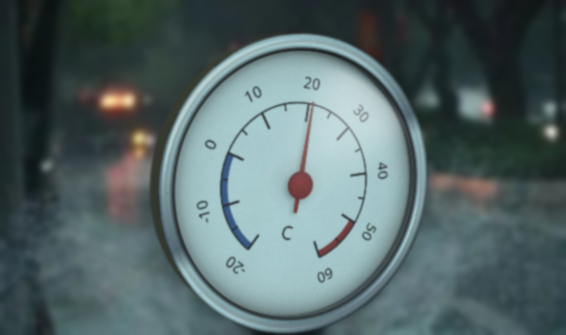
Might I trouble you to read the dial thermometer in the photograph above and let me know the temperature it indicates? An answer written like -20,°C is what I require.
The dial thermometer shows 20,°C
